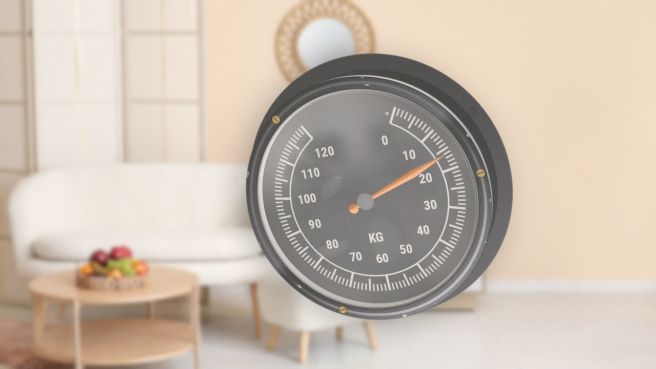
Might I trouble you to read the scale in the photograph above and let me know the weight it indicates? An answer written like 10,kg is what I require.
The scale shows 16,kg
